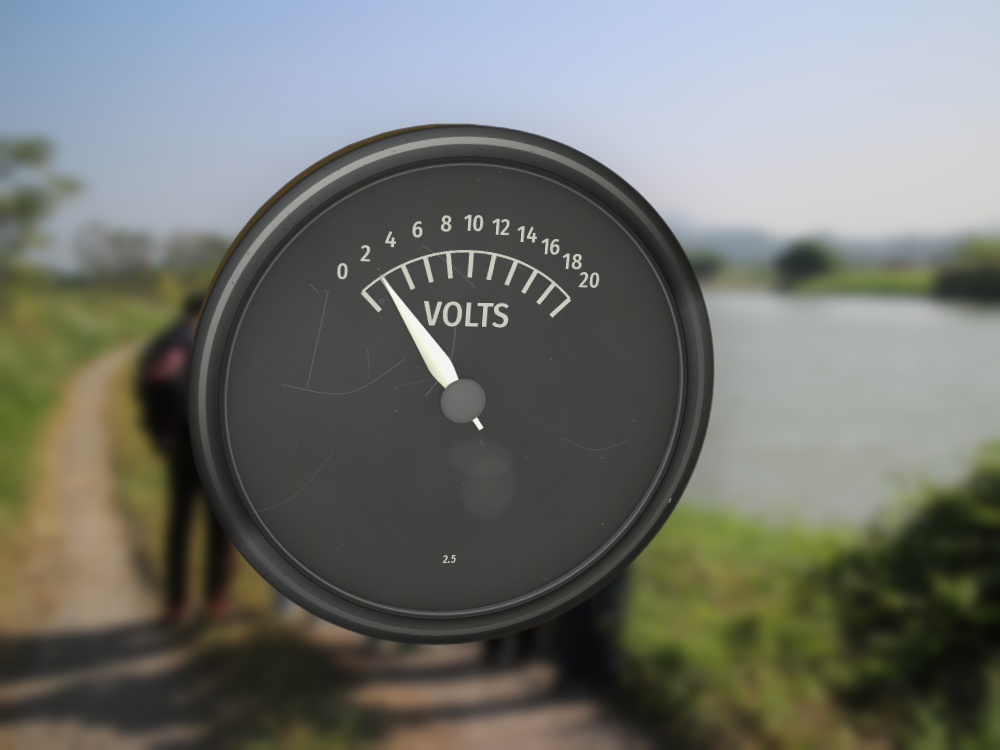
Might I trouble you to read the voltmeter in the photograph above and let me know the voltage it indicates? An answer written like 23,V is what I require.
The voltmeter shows 2,V
